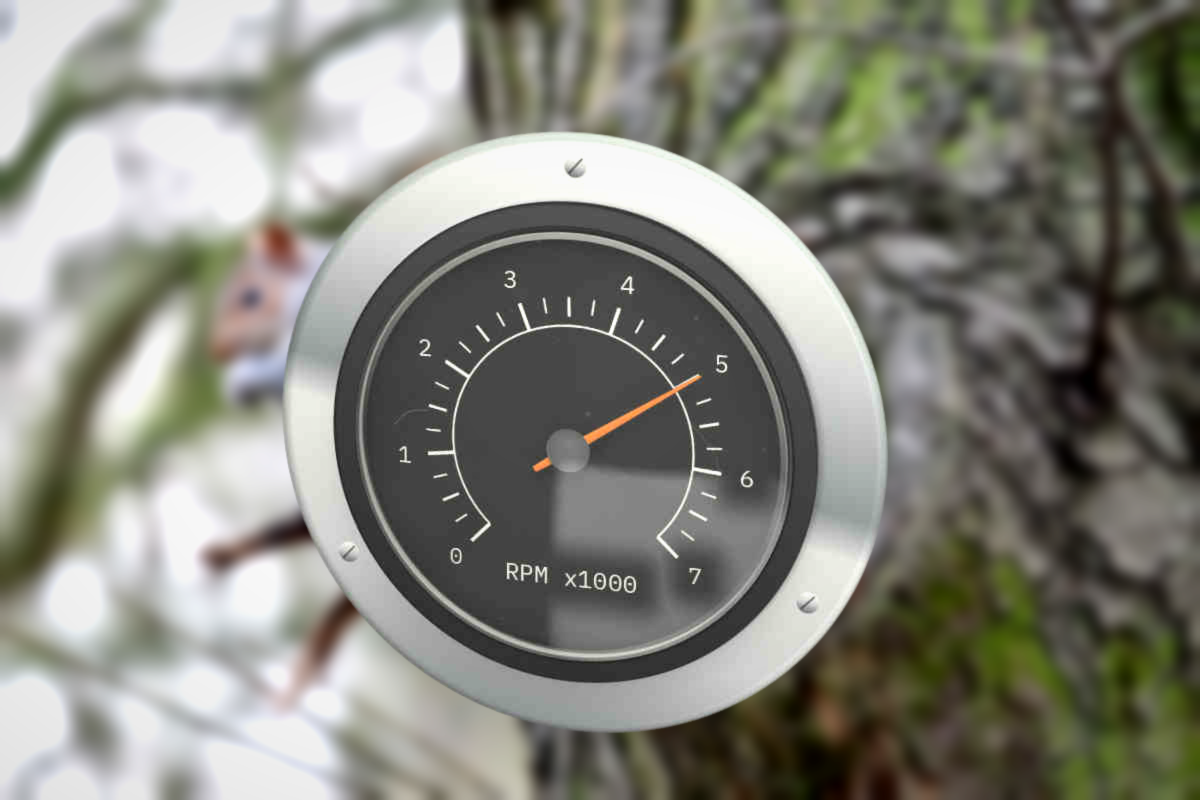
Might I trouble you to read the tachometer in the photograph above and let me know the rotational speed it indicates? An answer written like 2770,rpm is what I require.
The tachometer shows 5000,rpm
